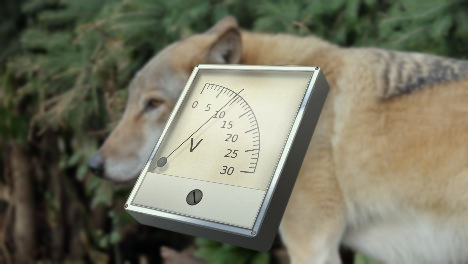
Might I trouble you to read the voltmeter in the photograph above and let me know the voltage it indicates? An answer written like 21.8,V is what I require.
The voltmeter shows 10,V
